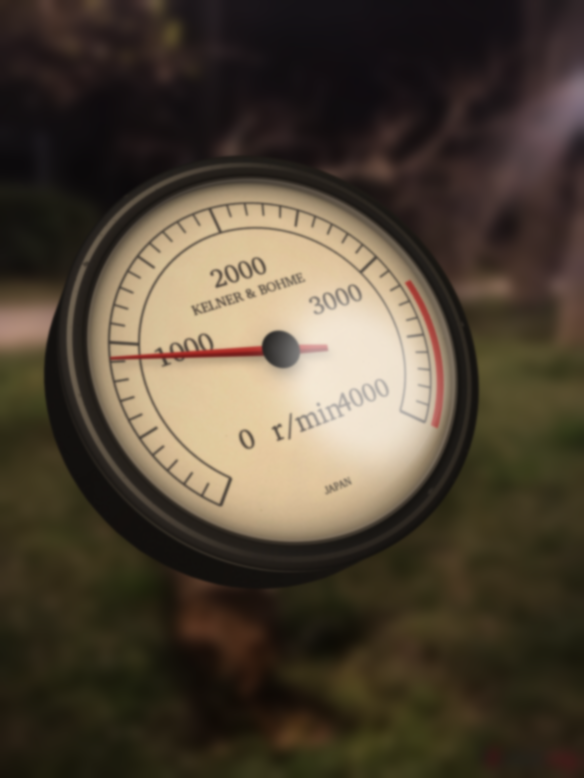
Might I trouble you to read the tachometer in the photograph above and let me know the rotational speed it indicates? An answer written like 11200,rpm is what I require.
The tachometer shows 900,rpm
